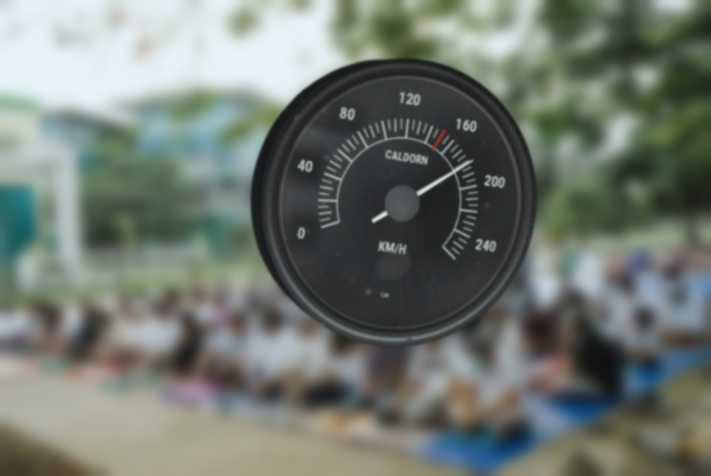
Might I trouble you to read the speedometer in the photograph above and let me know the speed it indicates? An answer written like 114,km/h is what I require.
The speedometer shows 180,km/h
